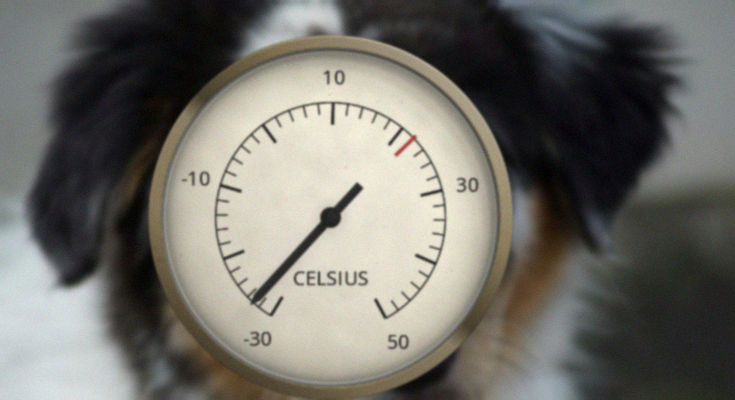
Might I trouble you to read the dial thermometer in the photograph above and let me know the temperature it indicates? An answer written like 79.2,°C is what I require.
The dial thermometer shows -27,°C
